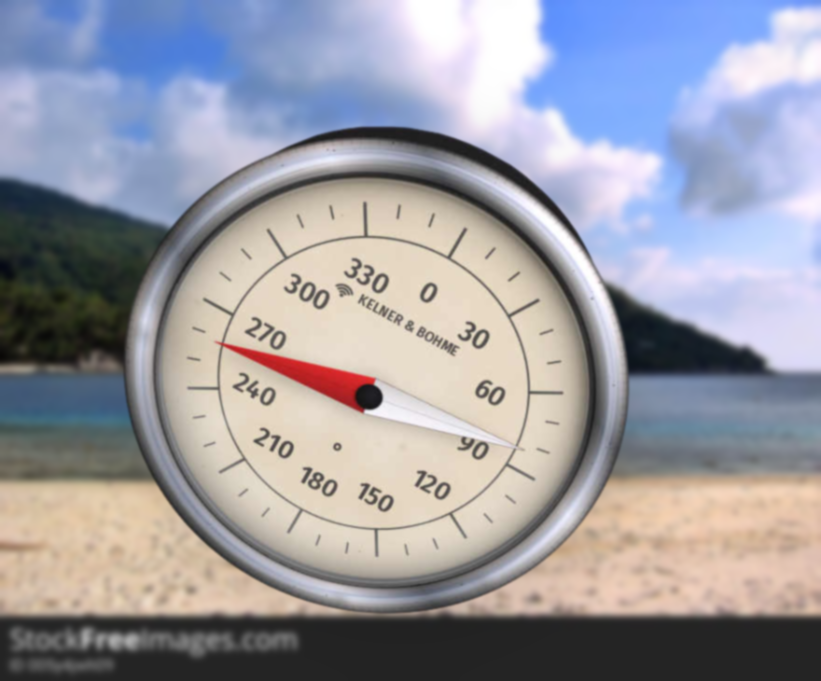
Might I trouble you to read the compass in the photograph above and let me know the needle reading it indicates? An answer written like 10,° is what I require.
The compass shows 260,°
